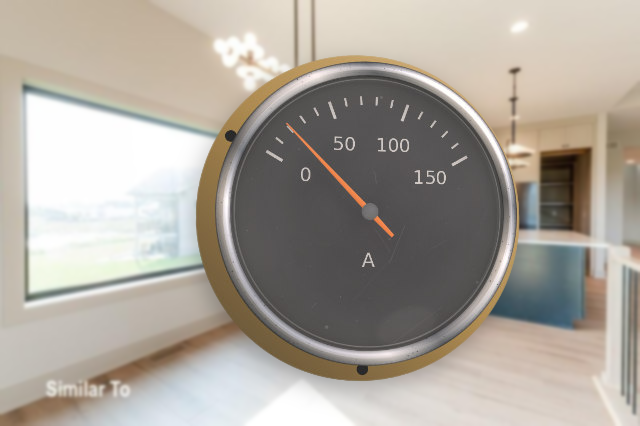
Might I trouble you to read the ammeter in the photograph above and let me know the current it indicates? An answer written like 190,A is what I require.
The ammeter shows 20,A
